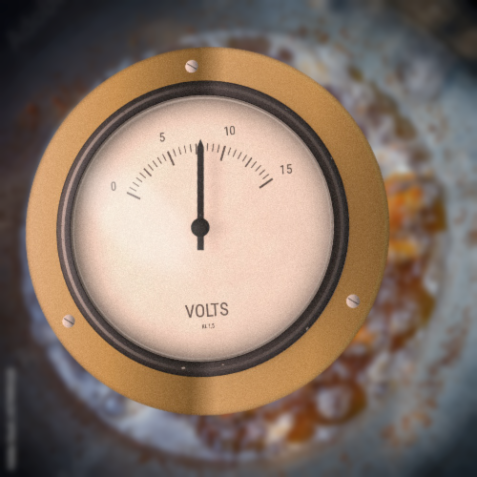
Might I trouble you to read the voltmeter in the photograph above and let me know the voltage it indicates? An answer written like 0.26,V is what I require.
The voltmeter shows 8,V
